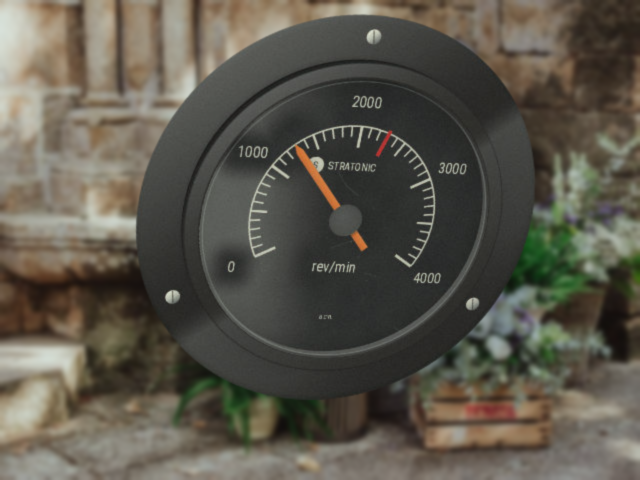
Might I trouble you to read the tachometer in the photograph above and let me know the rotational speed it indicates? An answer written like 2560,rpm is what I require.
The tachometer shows 1300,rpm
